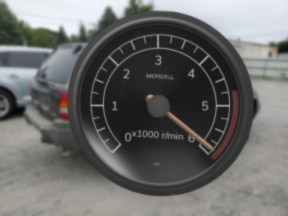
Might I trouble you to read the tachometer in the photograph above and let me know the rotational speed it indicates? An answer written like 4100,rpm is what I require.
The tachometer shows 5875,rpm
